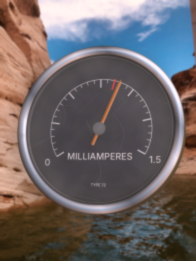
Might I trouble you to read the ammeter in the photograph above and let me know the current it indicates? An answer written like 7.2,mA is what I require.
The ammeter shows 0.9,mA
